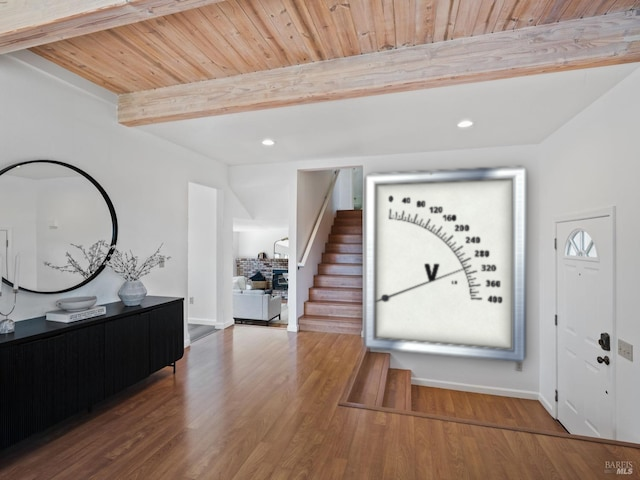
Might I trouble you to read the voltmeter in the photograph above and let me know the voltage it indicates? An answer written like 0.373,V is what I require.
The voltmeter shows 300,V
